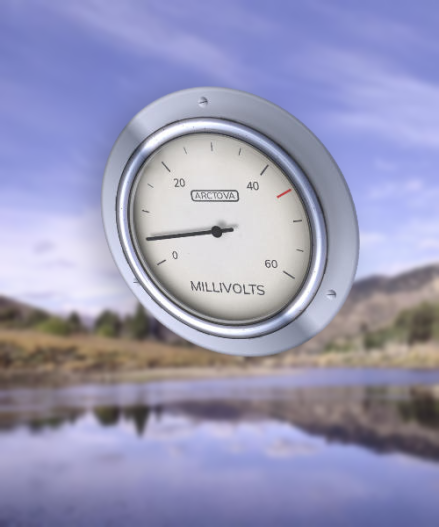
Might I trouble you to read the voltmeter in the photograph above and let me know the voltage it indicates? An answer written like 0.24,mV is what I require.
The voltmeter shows 5,mV
